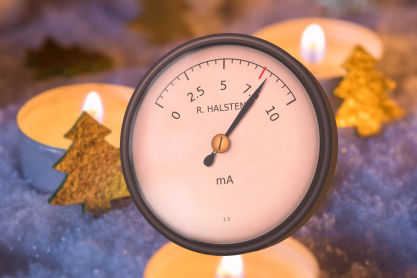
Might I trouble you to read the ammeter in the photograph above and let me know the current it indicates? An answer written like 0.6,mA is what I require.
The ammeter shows 8,mA
